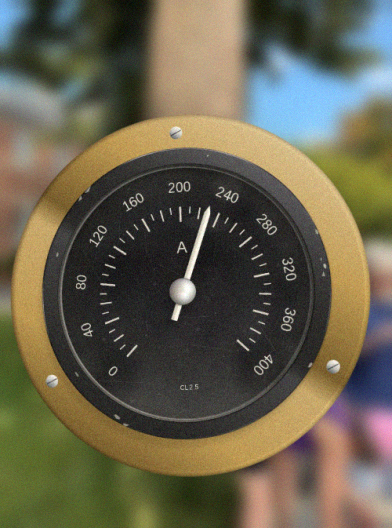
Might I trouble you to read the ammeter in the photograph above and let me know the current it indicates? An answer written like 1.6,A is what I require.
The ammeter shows 230,A
